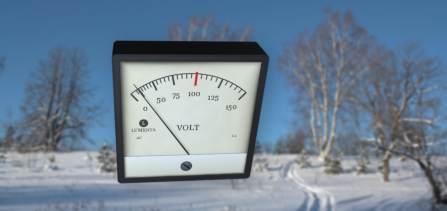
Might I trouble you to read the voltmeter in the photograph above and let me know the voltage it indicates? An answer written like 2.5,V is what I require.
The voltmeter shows 25,V
